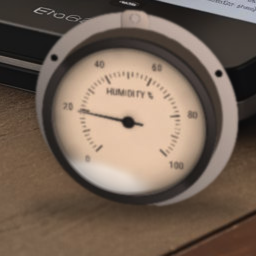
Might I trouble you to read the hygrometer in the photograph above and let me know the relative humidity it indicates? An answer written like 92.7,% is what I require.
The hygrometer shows 20,%
